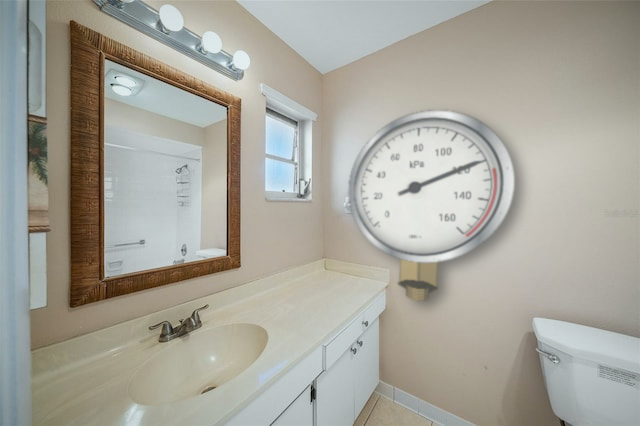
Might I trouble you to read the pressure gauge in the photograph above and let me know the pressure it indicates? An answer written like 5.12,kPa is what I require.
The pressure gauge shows 120,kPa
